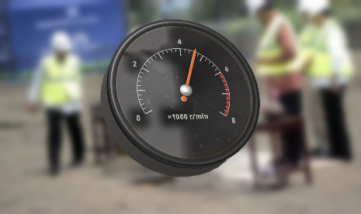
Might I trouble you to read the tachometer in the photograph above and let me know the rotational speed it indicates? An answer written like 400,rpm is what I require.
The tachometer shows 4600,rpm
